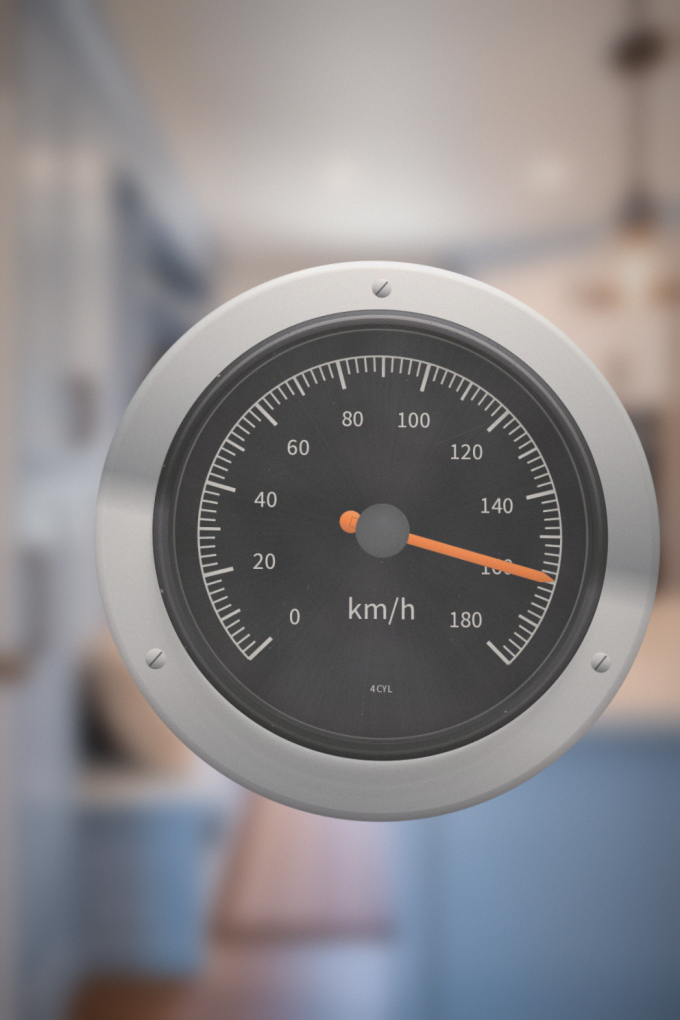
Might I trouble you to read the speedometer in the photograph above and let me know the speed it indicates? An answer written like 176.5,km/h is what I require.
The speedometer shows 160,km/h
